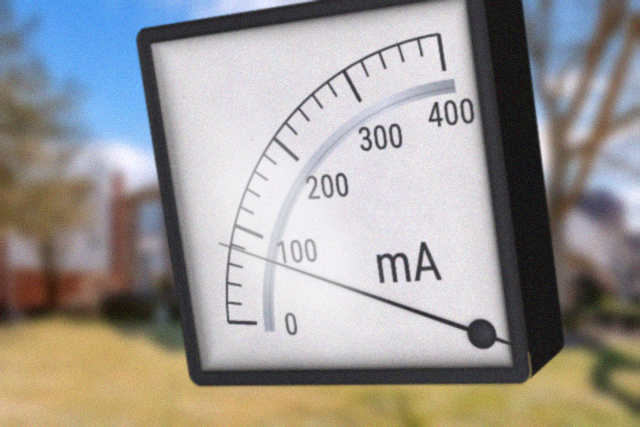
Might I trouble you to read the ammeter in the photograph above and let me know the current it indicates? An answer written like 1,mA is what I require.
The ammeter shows 80,mA
